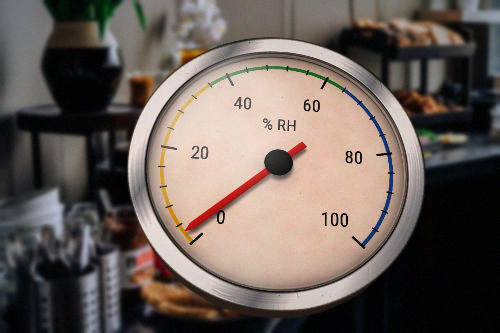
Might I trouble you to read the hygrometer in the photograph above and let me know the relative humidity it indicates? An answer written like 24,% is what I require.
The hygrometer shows 2,%
